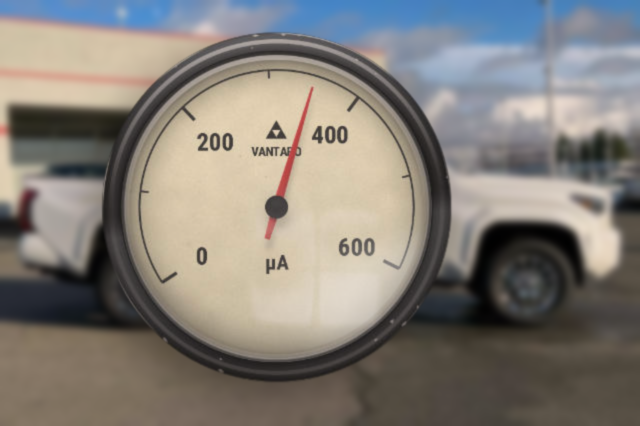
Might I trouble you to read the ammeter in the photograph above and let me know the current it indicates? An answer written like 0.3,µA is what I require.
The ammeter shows 350,µA
